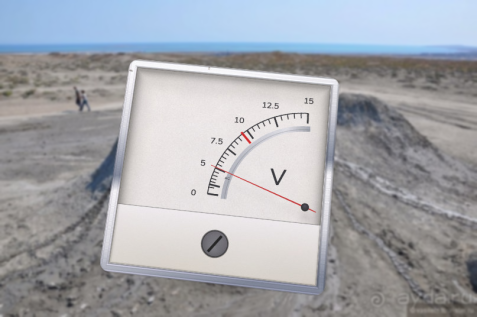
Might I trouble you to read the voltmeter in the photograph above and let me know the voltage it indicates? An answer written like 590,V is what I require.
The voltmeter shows 5,V
